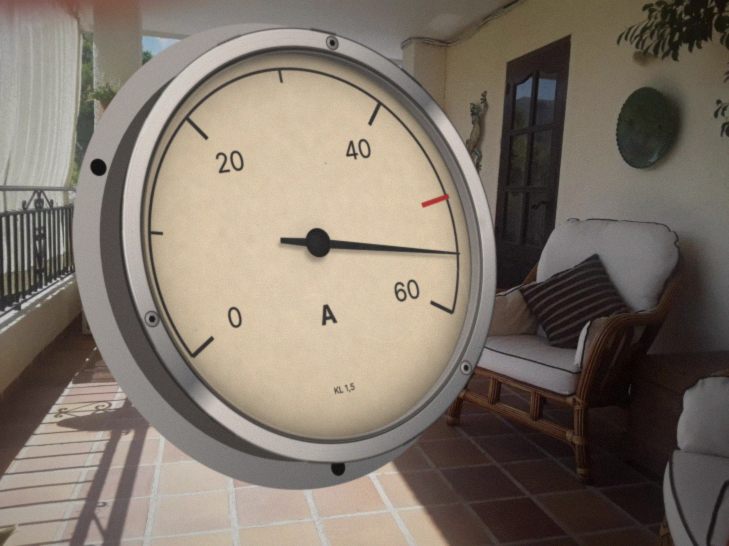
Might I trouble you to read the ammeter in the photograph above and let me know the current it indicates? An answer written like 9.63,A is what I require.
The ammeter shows 55,A
